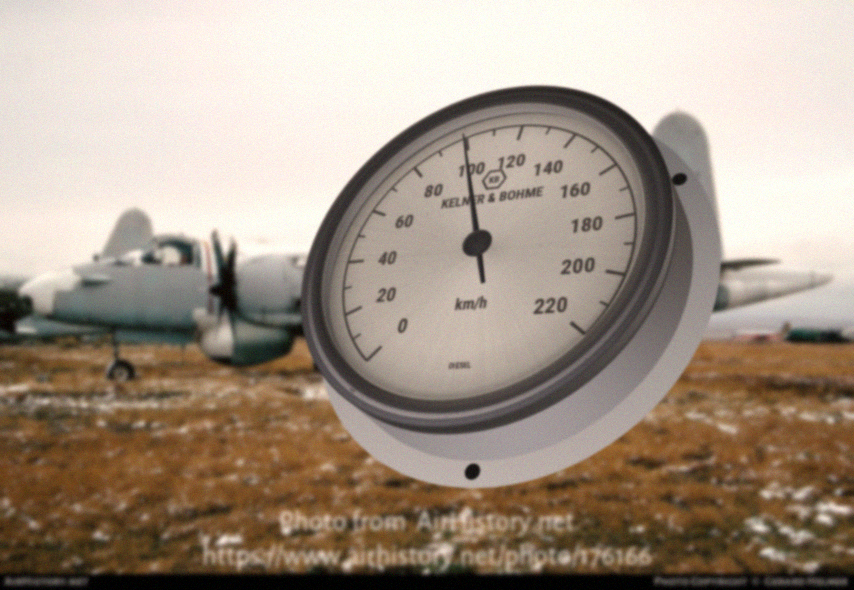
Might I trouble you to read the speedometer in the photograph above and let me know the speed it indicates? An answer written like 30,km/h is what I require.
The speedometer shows 100,km/h
